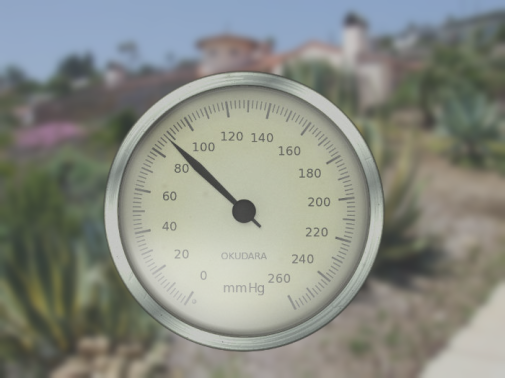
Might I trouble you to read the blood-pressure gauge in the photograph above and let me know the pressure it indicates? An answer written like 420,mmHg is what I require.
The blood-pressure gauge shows 88,mmHg
